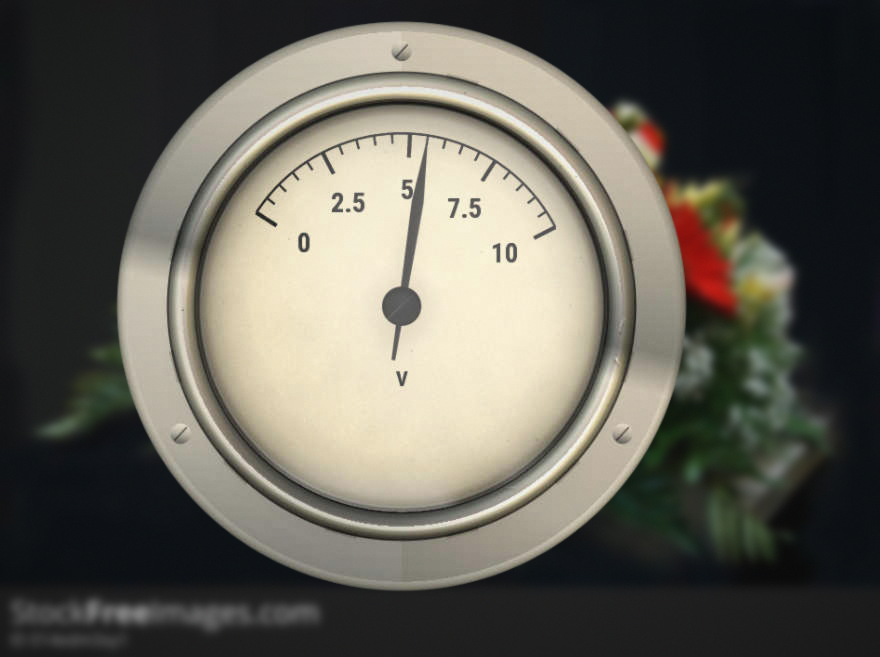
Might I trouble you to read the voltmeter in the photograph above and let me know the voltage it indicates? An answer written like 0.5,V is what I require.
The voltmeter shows 5.5,V
